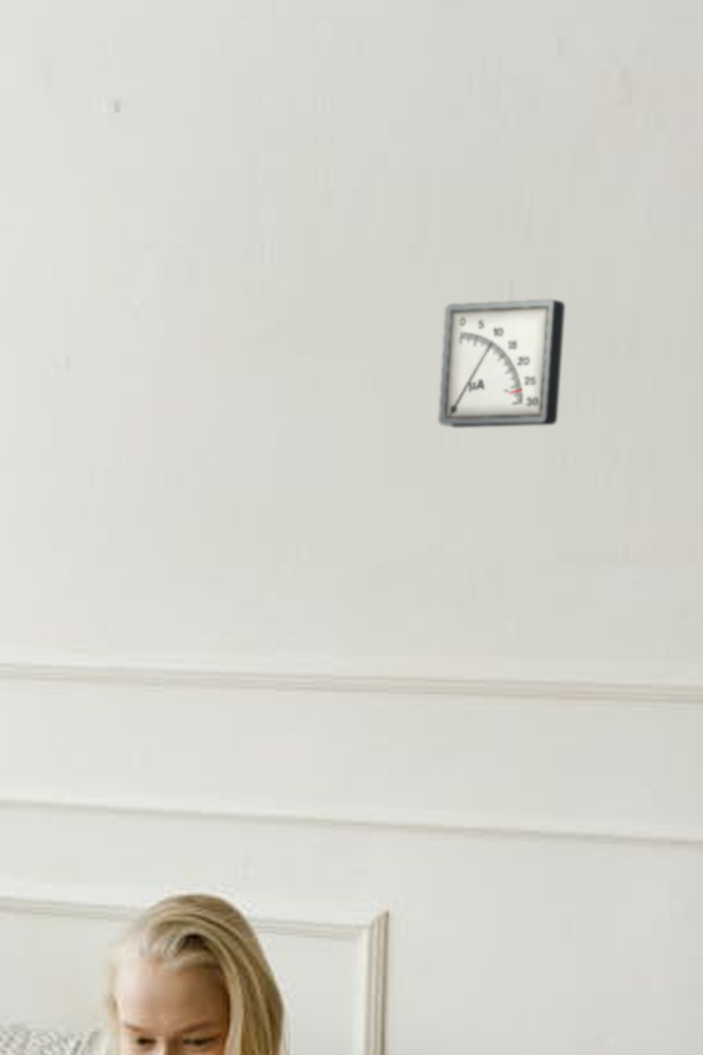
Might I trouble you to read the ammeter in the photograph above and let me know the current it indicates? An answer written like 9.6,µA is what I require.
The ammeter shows 10,µA
